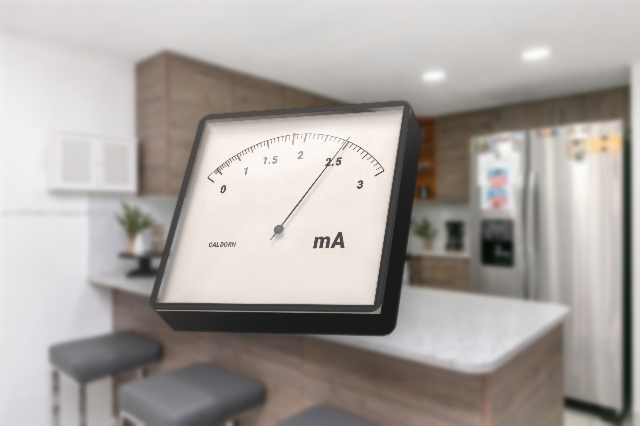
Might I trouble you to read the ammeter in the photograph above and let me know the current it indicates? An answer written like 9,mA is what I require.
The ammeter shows 2.5,mA
